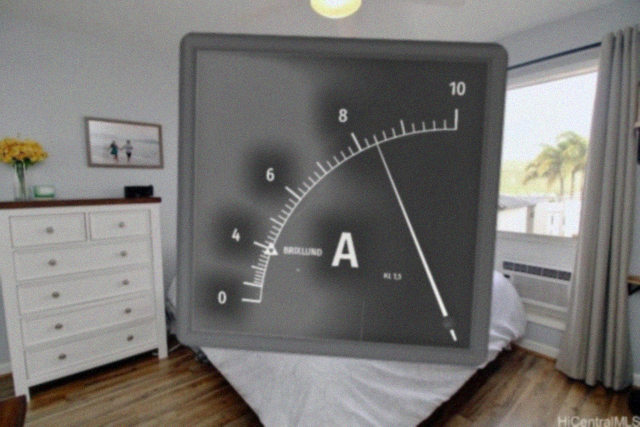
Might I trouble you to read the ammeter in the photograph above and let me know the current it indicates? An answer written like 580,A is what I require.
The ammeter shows 8.4,A
